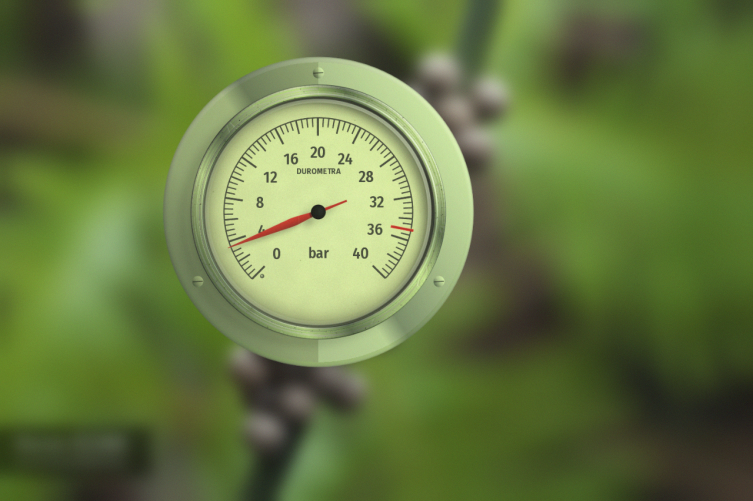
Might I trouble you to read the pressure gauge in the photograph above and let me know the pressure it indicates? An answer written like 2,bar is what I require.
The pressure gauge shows 3.5,bar
